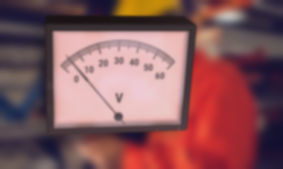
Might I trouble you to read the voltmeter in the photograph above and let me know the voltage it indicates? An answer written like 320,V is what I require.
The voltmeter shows 5,V
